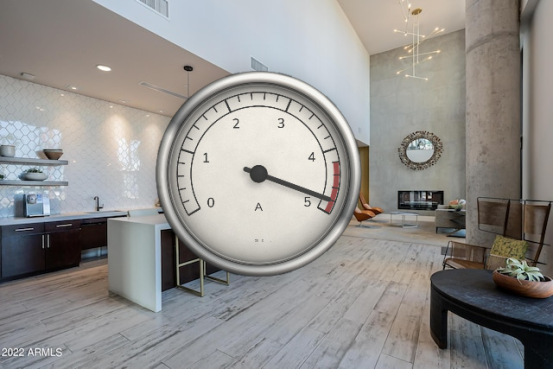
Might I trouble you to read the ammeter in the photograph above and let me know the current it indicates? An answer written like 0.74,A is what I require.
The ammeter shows 4.8,A
